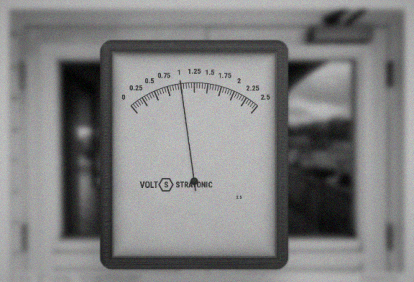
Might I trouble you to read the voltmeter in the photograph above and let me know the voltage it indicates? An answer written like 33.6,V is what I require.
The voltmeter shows 1,V
